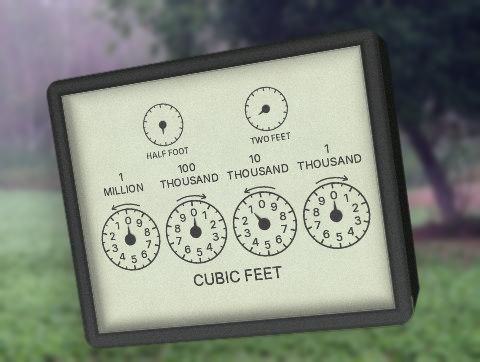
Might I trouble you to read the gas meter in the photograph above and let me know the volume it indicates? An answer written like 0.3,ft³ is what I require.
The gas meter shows 1000,ft³
